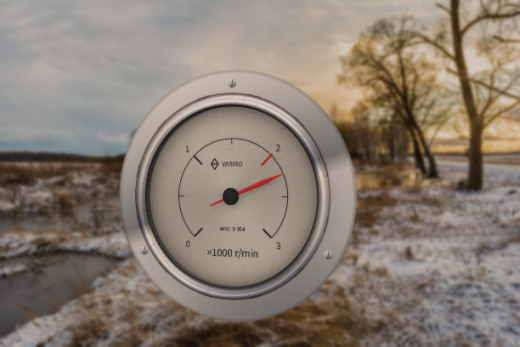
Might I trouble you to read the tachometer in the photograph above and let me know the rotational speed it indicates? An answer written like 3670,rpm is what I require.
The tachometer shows 2250,rpm
